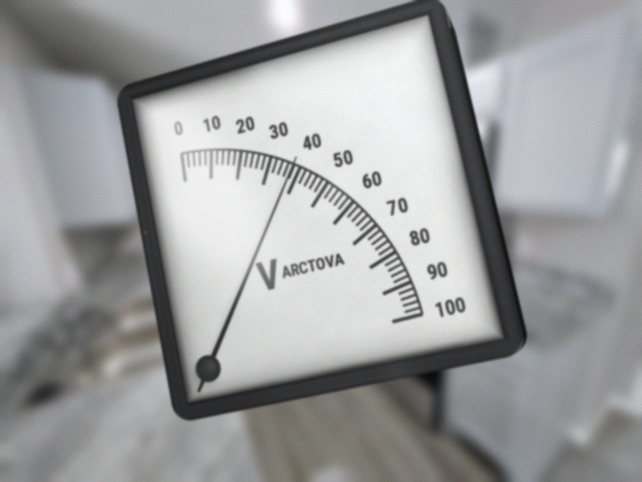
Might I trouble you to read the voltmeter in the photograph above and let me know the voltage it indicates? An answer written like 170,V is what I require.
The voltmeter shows 38,V
